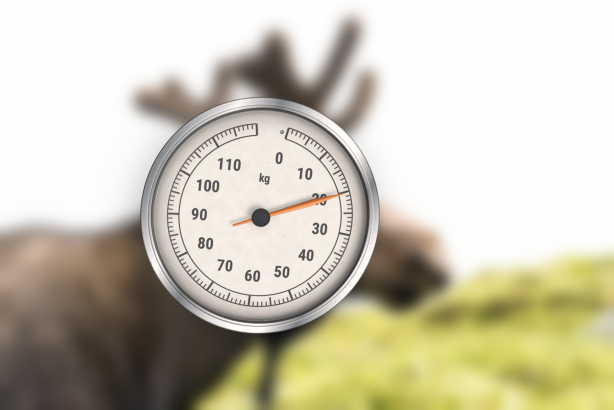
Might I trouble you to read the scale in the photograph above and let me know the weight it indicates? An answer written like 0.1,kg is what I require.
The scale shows 20,kg
